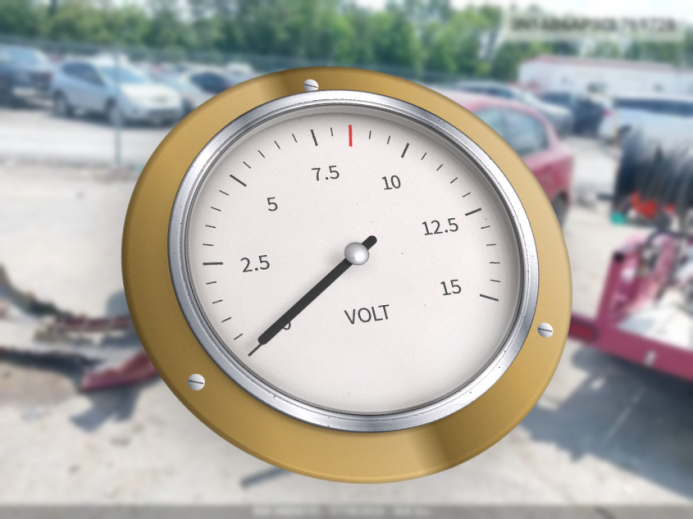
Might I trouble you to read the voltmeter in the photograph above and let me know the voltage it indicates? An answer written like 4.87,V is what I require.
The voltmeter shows 0,V
